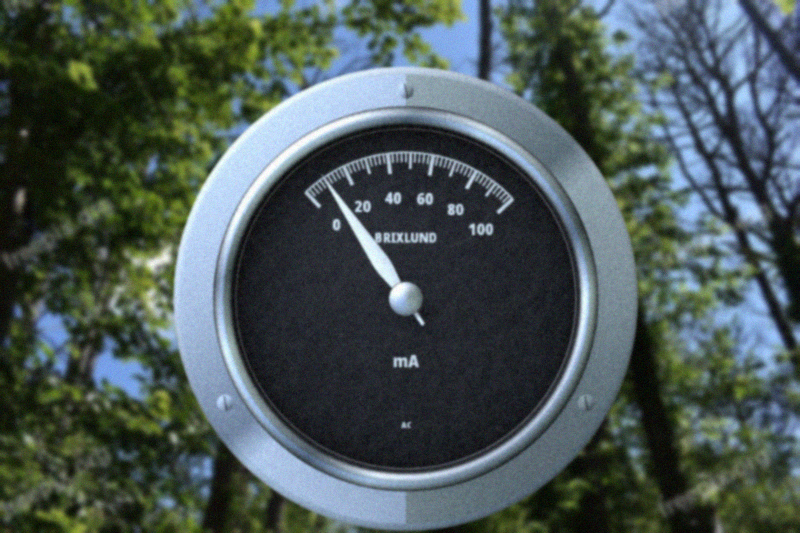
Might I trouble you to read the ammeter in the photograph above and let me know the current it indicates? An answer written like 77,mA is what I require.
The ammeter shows 10,mA
